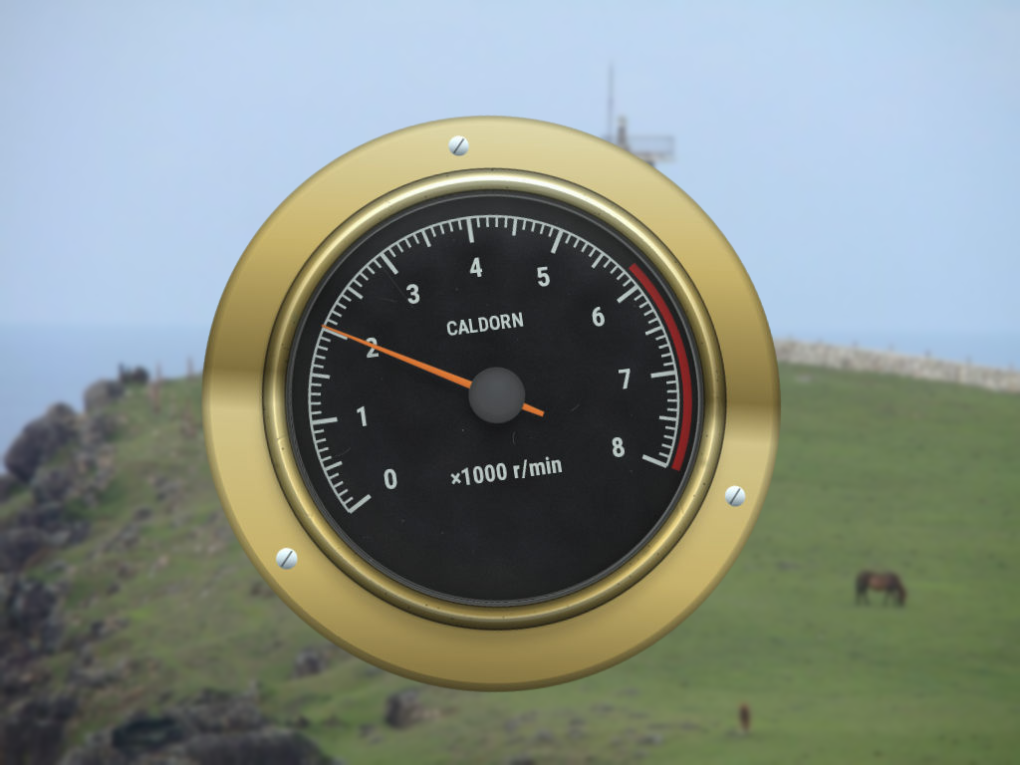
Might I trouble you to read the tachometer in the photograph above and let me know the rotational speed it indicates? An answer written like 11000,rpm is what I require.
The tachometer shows 2000,rpm
